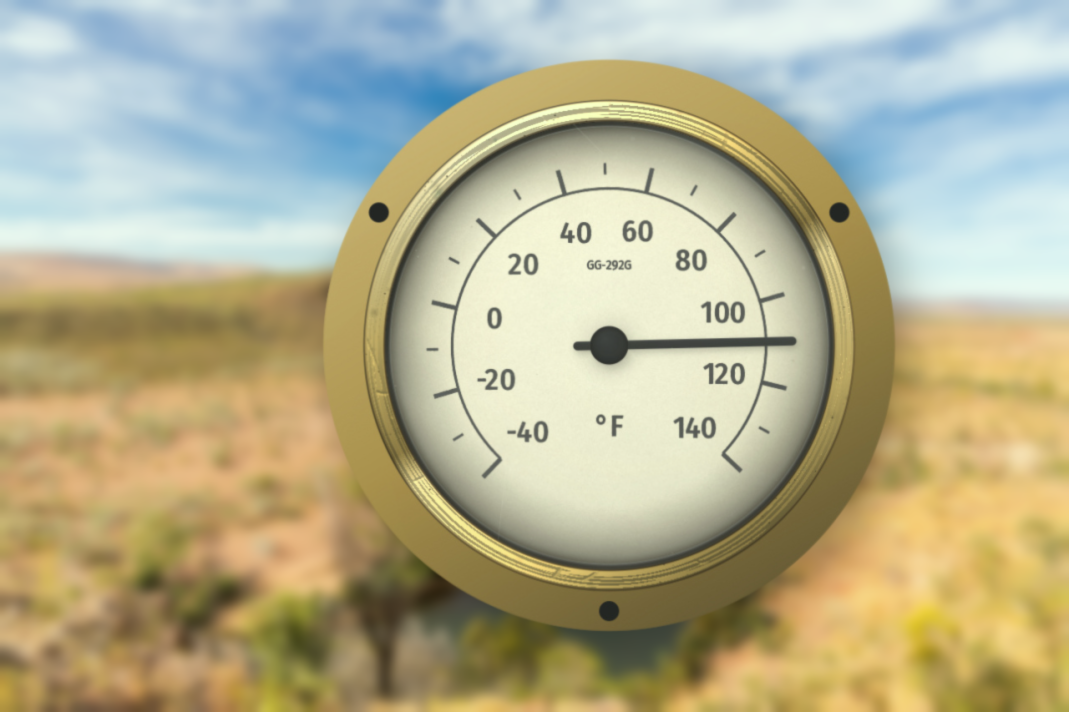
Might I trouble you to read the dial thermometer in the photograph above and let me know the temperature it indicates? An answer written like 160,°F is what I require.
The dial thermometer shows 110,°F
